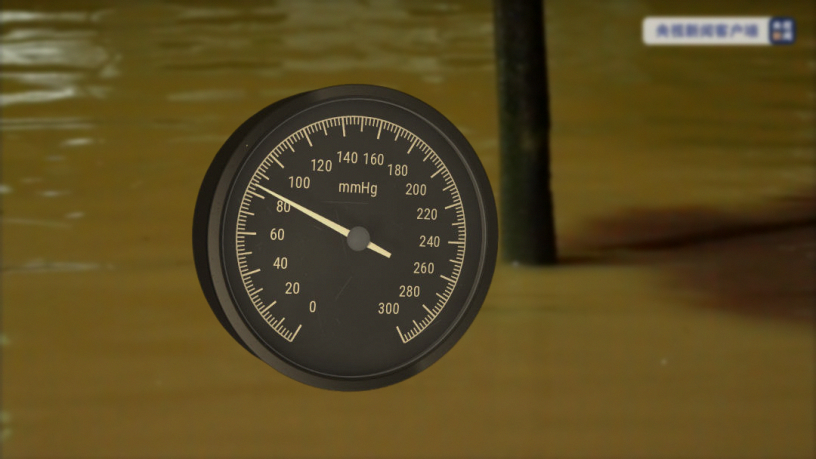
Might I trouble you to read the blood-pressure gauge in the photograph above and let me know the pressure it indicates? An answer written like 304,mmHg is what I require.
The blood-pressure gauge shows 84,mmHg
